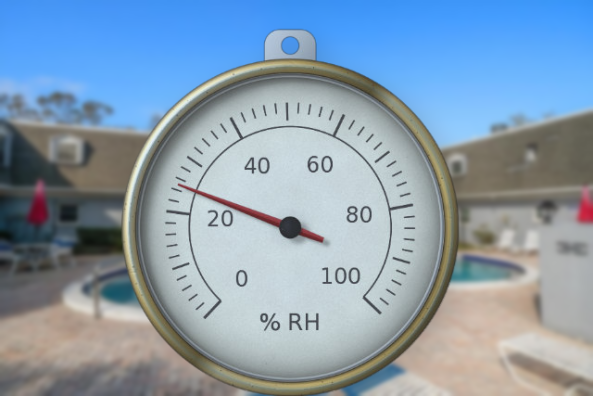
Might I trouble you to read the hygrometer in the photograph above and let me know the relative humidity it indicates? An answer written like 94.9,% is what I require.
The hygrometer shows 25,%
